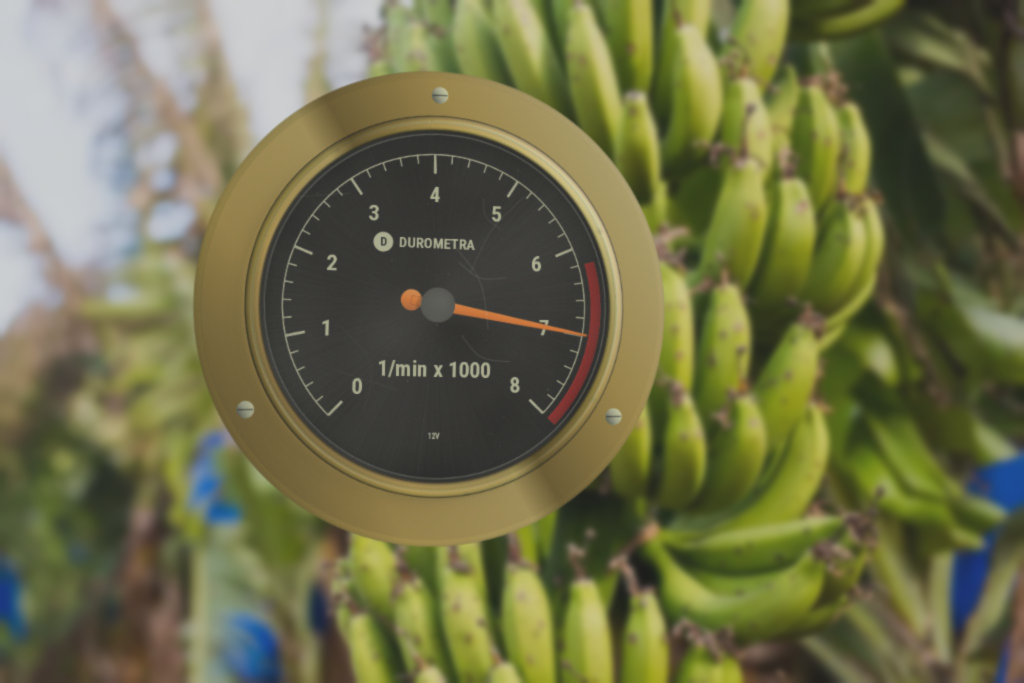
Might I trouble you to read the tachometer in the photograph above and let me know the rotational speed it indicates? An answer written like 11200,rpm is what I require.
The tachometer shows 7000,rpm
